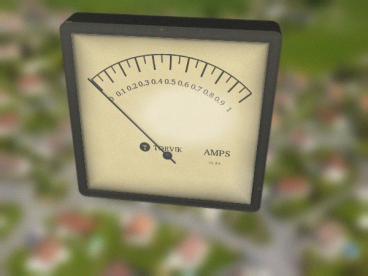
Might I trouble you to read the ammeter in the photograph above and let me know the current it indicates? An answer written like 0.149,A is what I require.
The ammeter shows 0,A
